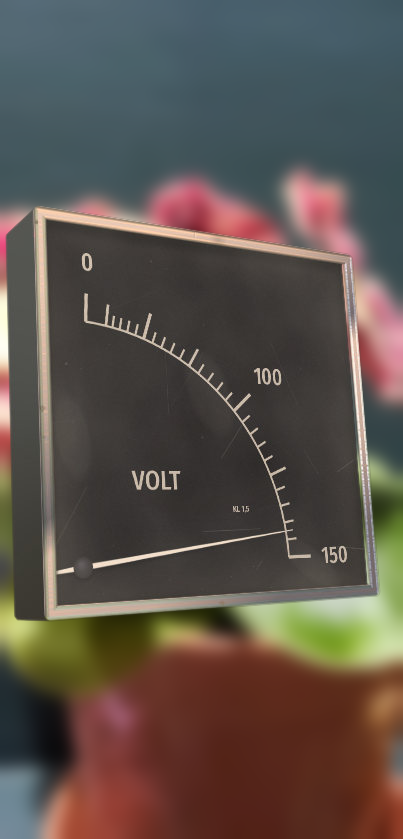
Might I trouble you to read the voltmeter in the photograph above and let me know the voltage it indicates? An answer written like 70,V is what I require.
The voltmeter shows 142.5,V
